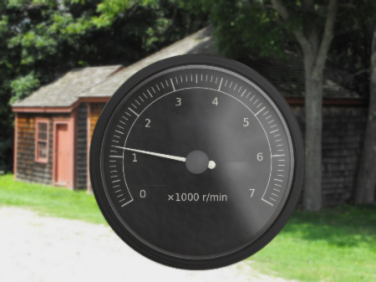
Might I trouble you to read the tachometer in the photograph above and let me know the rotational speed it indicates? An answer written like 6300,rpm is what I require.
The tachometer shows 1200,rpm
